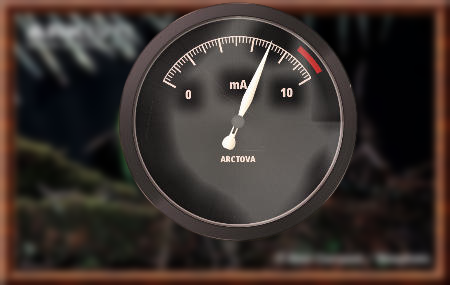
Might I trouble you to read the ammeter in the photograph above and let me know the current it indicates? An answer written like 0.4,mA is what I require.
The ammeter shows 7,mA
